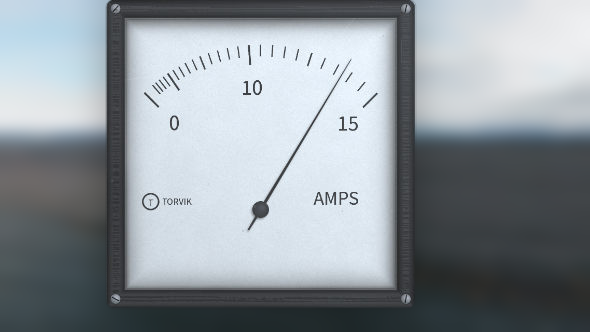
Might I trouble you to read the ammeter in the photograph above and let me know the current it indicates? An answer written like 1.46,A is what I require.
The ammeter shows 13.75,A
